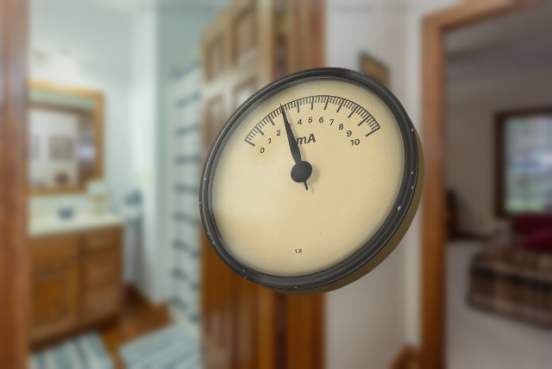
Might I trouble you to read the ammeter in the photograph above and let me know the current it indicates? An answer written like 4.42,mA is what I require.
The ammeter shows 3,mA
